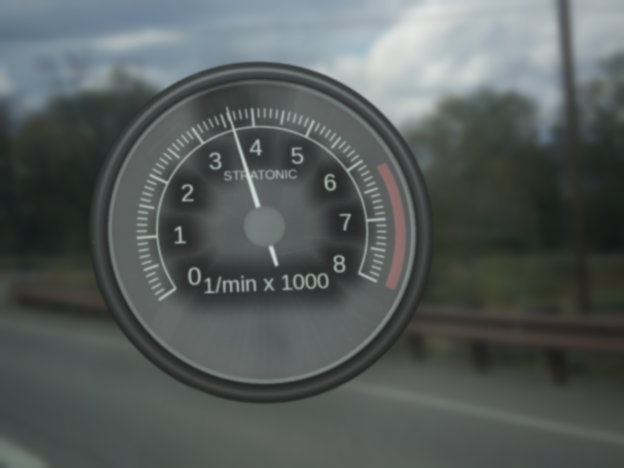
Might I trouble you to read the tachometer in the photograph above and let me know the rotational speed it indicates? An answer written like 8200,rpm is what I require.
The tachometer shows 3600,rpm
